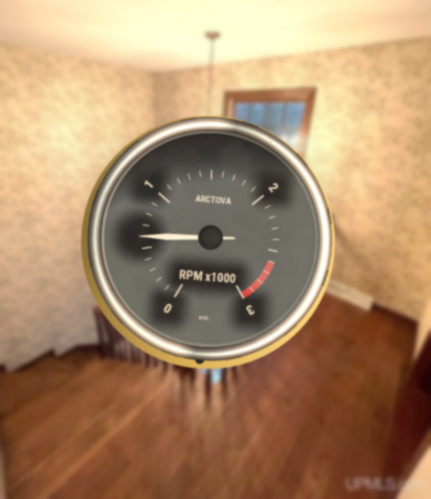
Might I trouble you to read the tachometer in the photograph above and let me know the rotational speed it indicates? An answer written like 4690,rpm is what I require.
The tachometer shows 600,rpm
